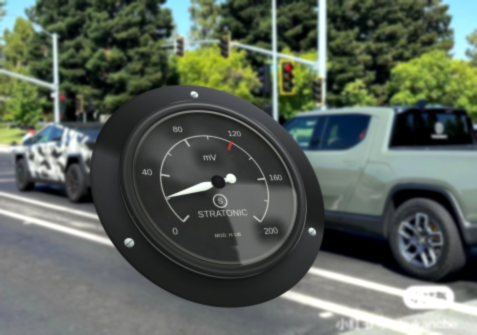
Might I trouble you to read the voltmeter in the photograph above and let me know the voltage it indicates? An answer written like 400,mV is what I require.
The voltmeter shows 20,mV
